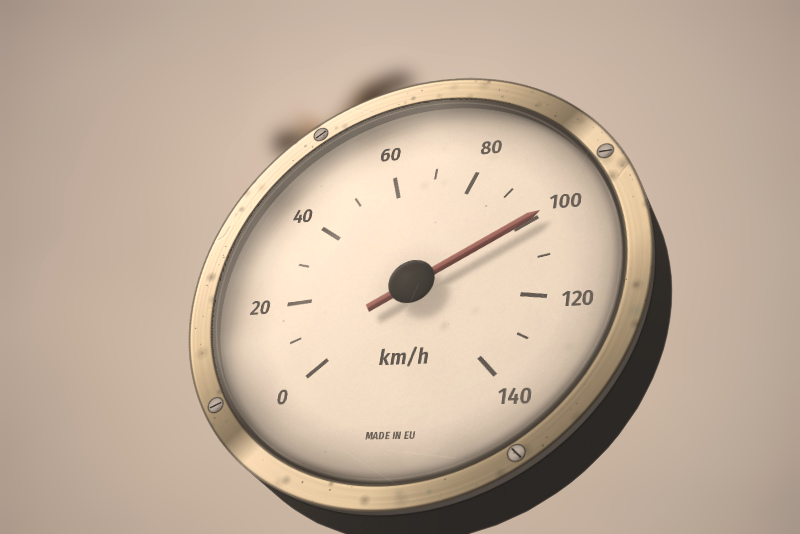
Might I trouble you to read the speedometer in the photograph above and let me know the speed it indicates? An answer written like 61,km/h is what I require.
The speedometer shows 100,km/h
